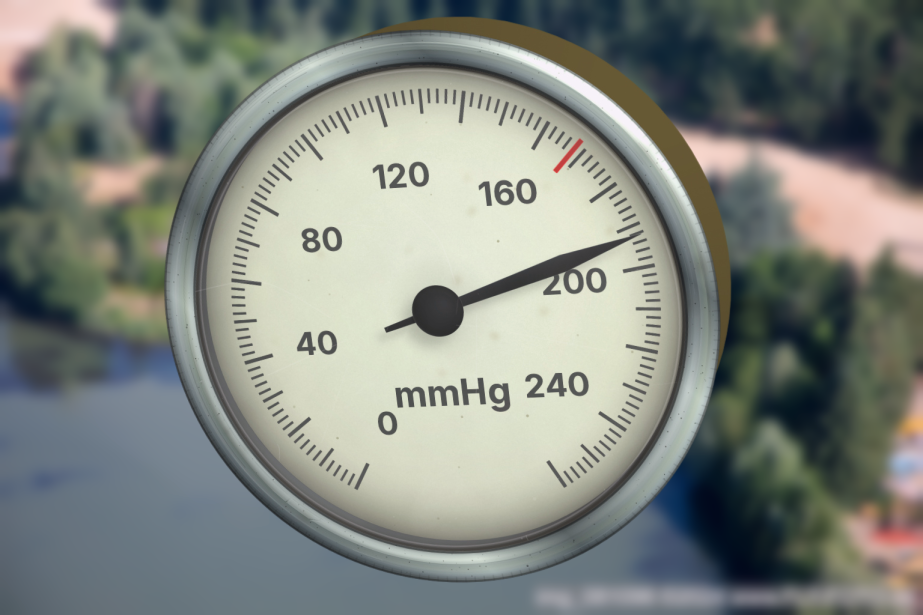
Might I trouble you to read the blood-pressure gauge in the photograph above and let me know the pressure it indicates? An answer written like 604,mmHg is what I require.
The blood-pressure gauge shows 192,mmHg
